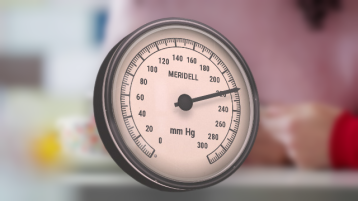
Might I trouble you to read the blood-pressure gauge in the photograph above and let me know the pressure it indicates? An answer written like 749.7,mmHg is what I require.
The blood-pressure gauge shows 220,mmHg
